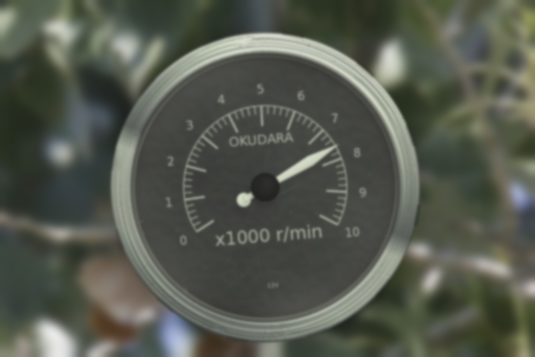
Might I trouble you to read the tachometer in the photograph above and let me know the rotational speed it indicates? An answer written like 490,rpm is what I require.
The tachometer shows 7600,rpm
